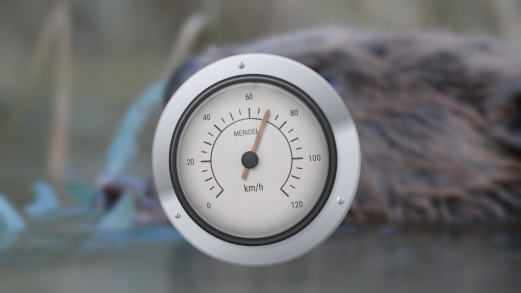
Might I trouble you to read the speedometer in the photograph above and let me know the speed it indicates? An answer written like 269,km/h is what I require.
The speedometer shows 70,km/h
